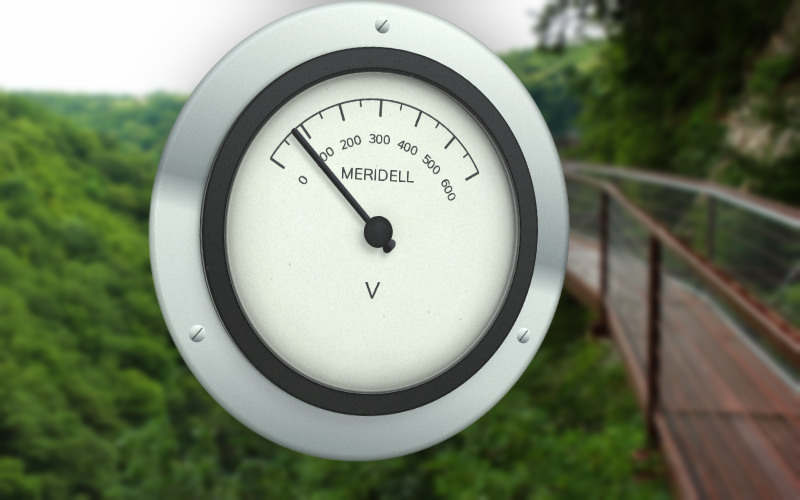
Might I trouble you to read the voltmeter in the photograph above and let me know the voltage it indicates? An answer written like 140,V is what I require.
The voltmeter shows 75,V
